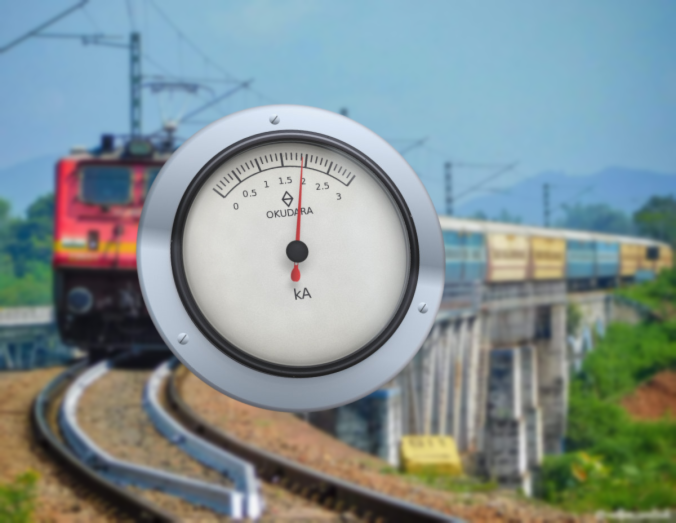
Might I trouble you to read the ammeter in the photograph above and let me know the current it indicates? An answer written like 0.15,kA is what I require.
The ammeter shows 1.9,kA
